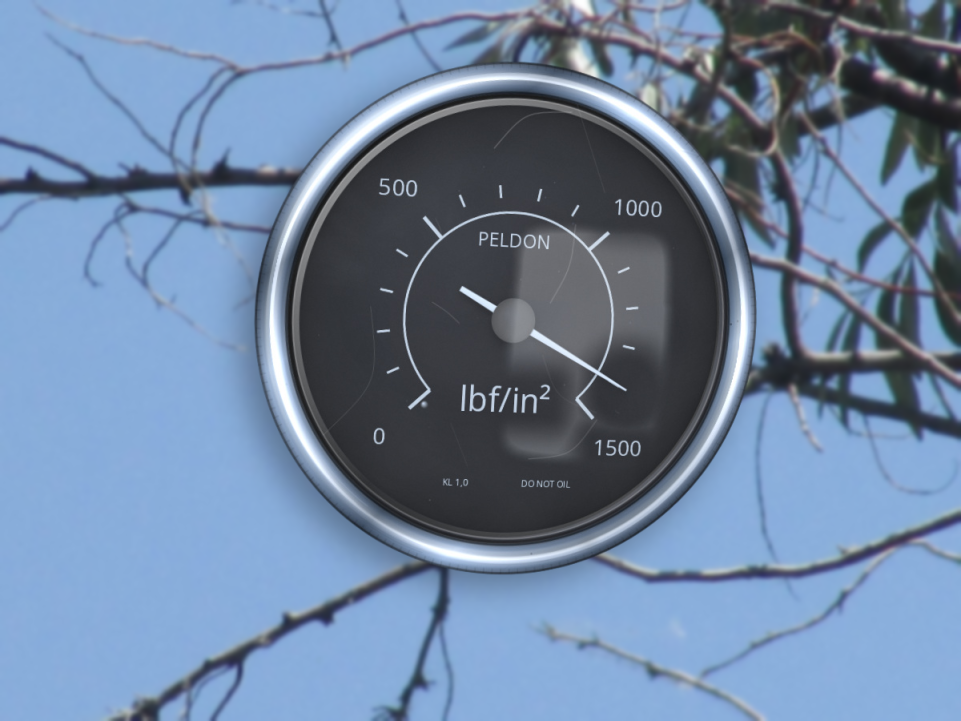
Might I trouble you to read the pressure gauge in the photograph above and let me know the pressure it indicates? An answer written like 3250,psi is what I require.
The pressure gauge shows 1400,psi
